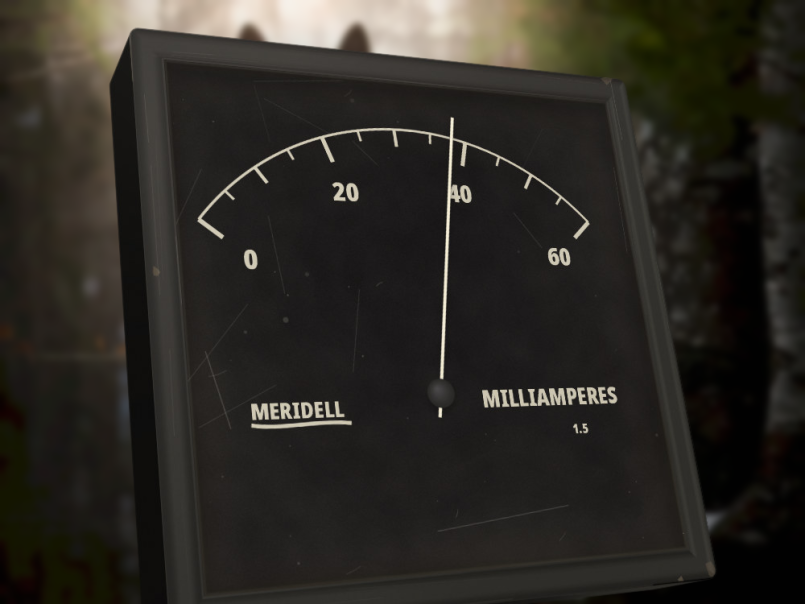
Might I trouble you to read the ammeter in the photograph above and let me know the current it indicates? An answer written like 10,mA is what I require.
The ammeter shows 37.5,mA
